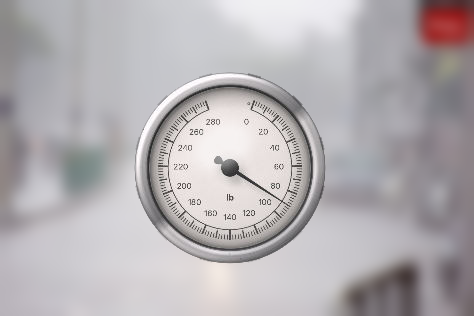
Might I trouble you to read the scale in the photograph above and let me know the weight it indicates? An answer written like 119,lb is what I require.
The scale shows 90,lb
